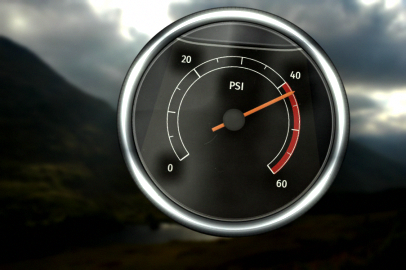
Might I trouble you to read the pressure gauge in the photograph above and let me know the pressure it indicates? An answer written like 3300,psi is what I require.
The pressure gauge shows 42.5,psi
